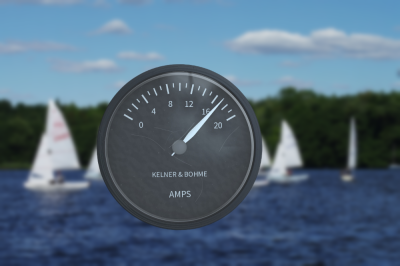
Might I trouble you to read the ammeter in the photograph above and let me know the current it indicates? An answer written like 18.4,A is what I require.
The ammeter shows 17,A
